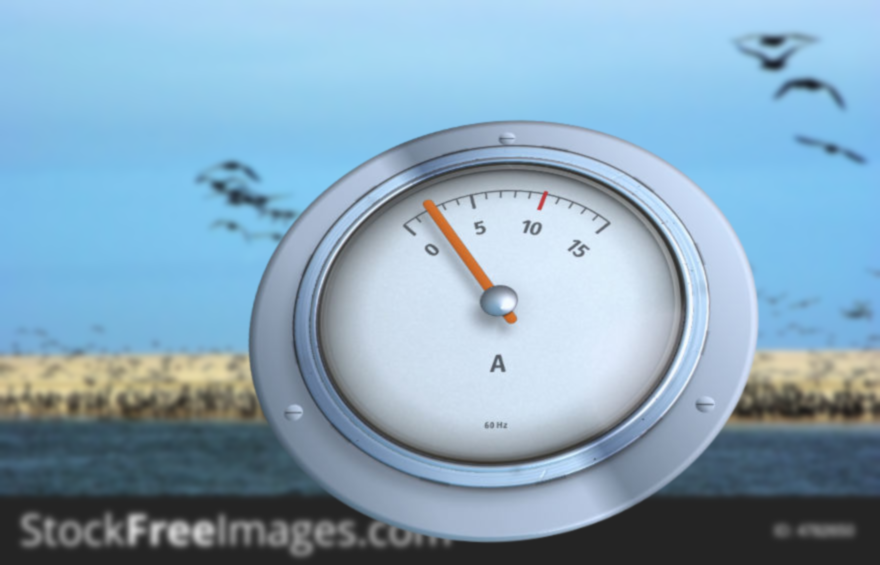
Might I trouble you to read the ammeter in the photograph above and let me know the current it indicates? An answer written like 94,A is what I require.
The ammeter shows 2,A
